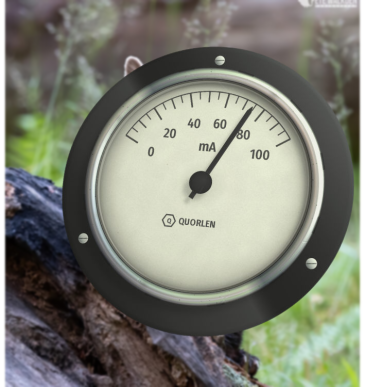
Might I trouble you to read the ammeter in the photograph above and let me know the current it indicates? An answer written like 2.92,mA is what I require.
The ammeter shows 75,mA
